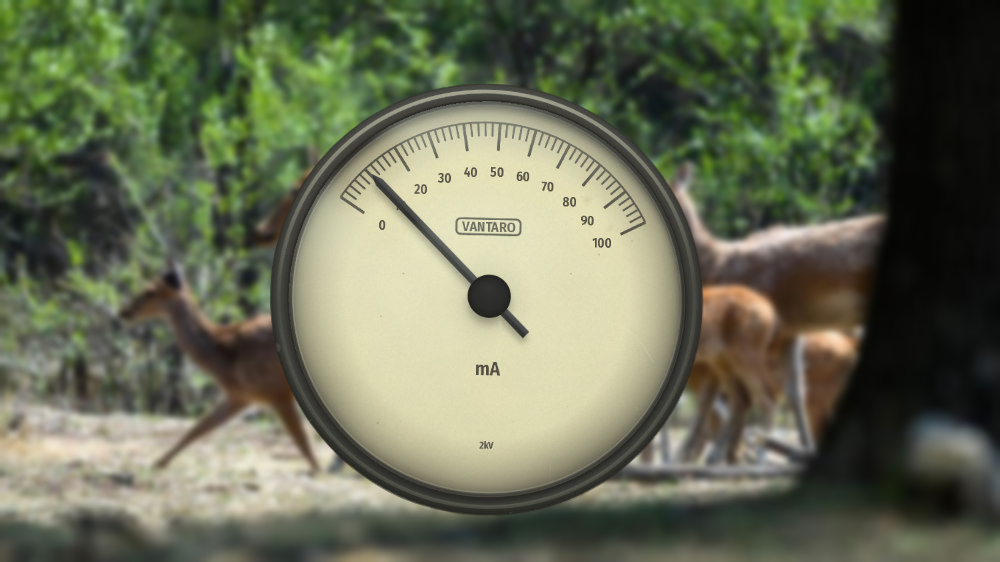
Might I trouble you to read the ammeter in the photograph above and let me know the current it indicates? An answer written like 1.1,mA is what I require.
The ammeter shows 10,mA
